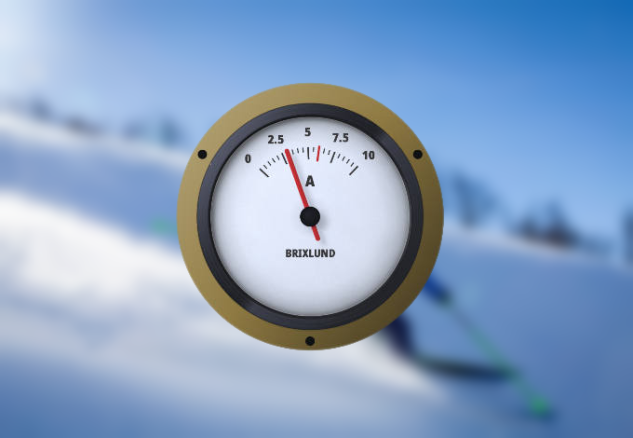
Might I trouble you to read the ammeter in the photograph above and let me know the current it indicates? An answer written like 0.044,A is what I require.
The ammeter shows 3,A
